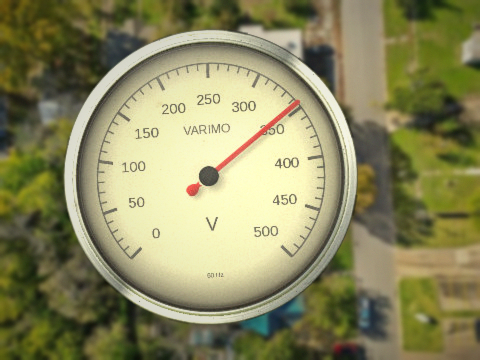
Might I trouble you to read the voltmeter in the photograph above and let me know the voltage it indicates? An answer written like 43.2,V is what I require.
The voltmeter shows 345,V
